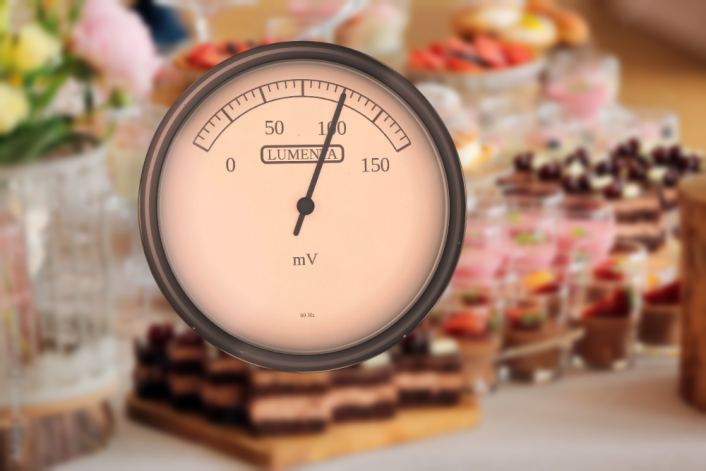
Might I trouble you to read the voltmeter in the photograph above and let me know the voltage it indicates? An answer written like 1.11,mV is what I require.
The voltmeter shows 100,mV
